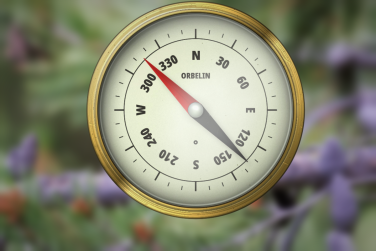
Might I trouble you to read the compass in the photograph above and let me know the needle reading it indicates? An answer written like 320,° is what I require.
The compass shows 315,°
